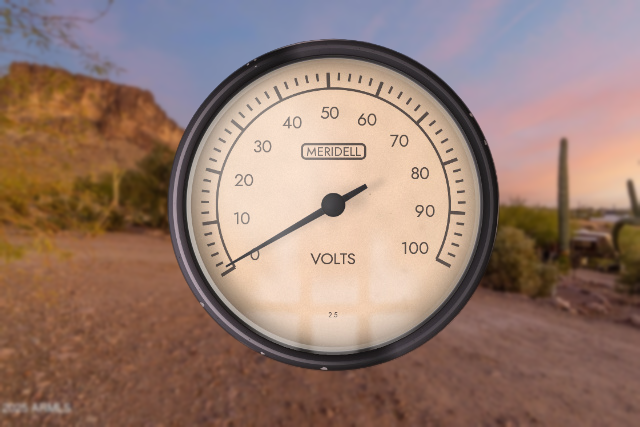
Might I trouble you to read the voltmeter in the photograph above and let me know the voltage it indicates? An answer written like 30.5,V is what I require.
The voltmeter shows 1,V
